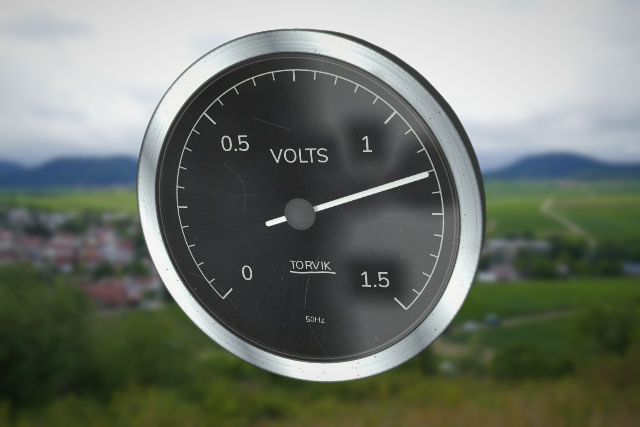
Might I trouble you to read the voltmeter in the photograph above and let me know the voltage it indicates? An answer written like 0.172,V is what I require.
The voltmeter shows 1.15,V
